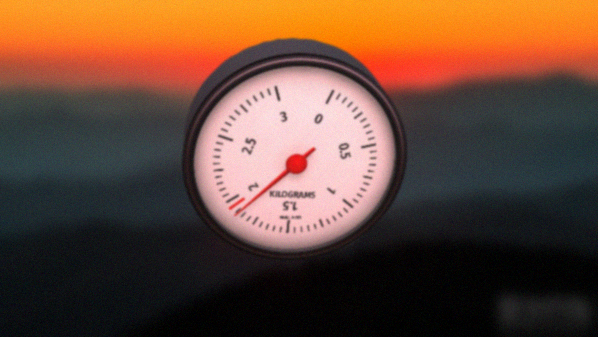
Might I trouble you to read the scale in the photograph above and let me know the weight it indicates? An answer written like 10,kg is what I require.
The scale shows 1.9,kg
